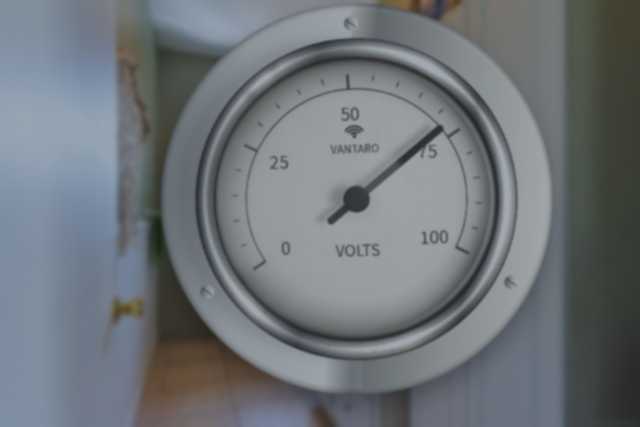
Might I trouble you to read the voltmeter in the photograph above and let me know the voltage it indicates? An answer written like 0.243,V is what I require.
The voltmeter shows 72.5,V
